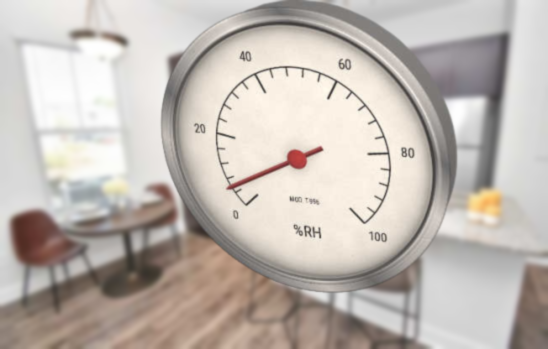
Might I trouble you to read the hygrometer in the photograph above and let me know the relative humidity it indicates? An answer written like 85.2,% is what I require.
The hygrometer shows 6,%
